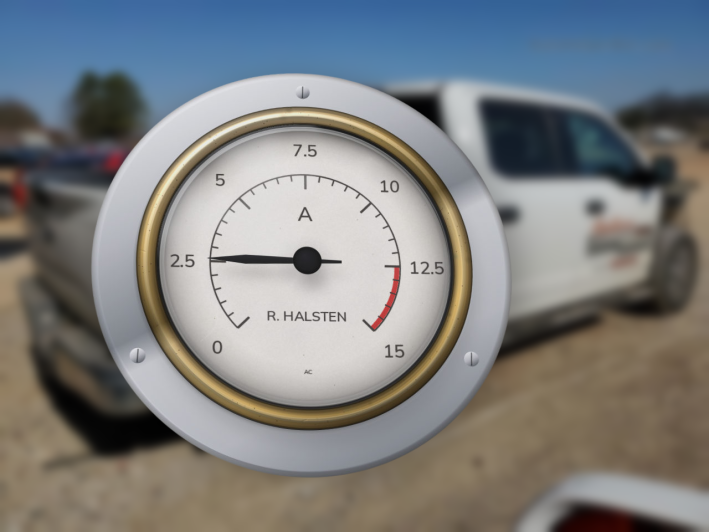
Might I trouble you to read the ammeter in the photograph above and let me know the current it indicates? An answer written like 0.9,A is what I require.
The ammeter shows 2.5,A
